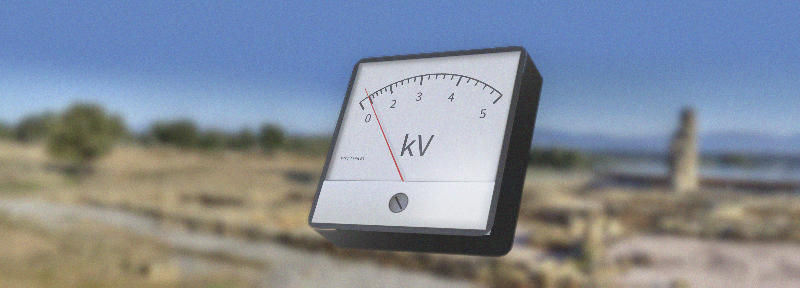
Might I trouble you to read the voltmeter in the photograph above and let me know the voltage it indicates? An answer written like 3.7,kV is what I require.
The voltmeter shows 1,kV
